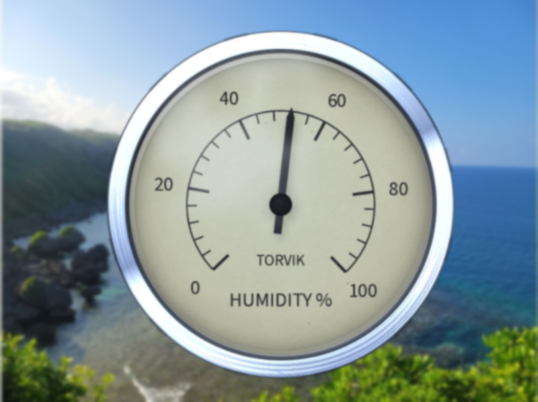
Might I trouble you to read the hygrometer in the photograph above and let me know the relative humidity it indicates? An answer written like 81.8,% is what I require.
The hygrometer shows 52,%
